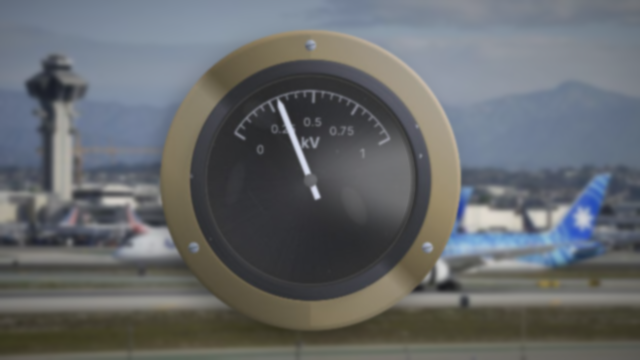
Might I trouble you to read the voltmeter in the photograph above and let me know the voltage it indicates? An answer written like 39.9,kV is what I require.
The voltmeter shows 0.3,kV
